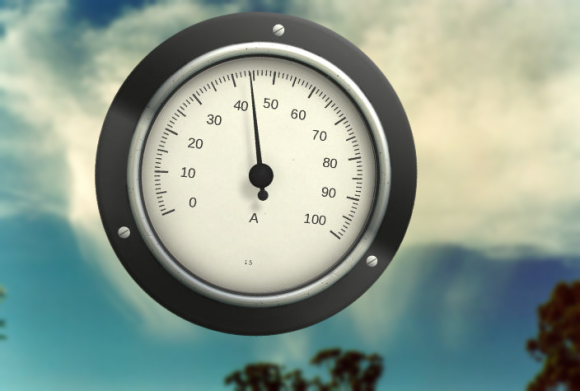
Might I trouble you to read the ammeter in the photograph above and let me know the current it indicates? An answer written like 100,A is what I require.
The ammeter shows 44,A
